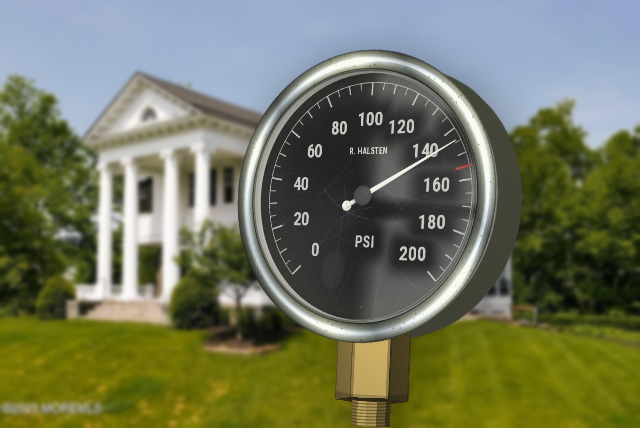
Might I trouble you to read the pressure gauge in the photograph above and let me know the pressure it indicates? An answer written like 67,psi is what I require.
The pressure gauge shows 145,psi
